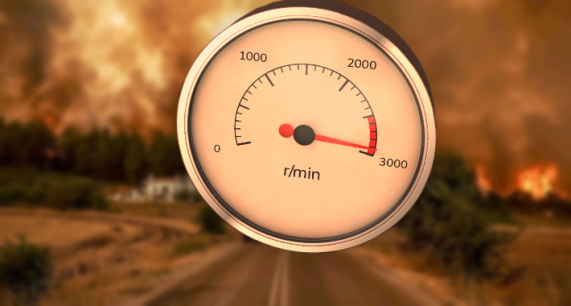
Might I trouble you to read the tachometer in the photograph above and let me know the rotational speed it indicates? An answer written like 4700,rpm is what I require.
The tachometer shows 2900,rpm
